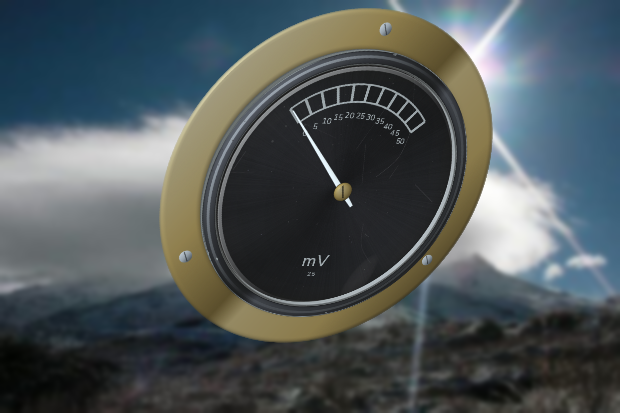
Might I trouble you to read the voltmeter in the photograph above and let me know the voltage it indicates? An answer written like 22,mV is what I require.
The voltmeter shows 0,mV
